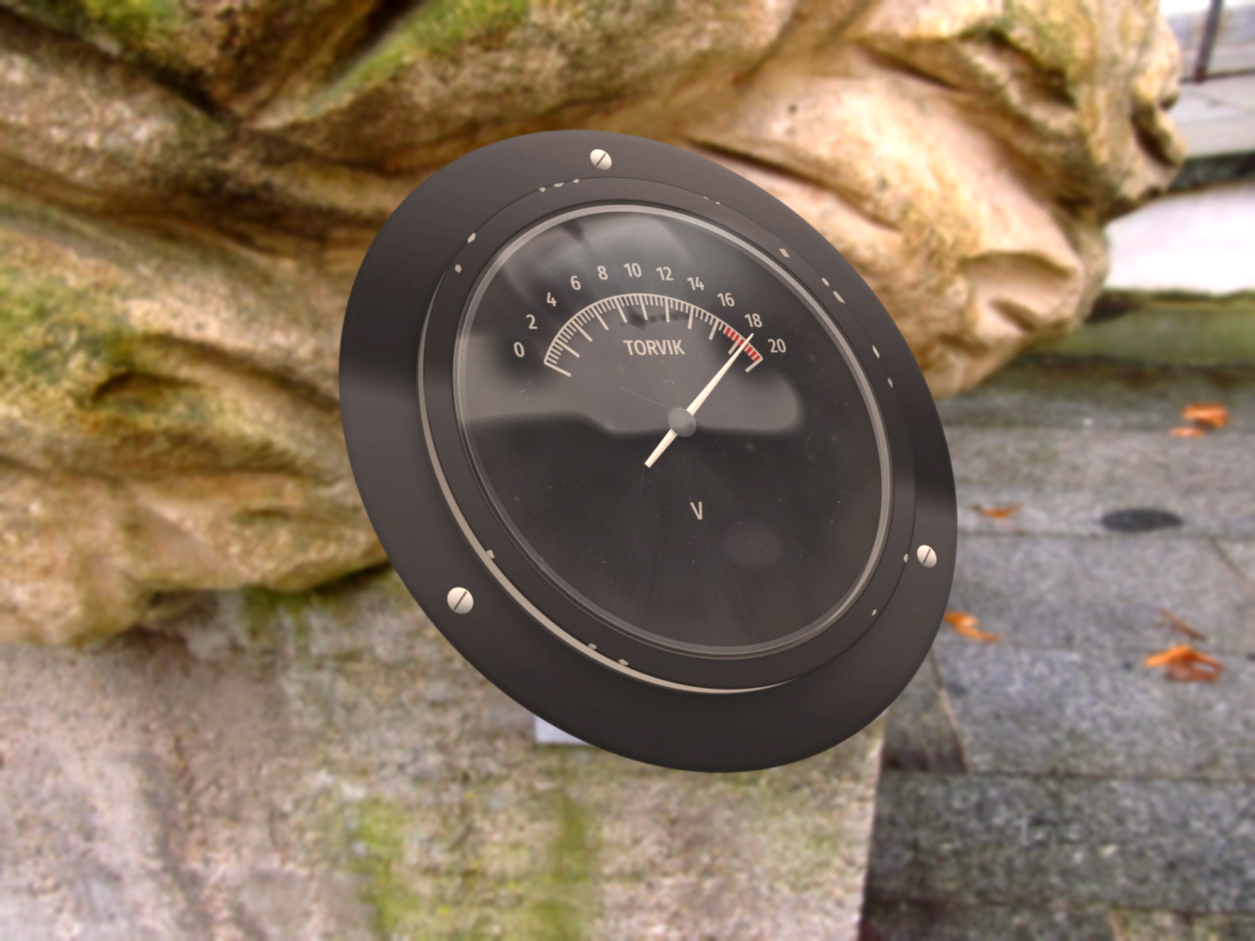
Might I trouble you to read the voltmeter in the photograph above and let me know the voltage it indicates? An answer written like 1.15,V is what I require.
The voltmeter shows 18.4,V
